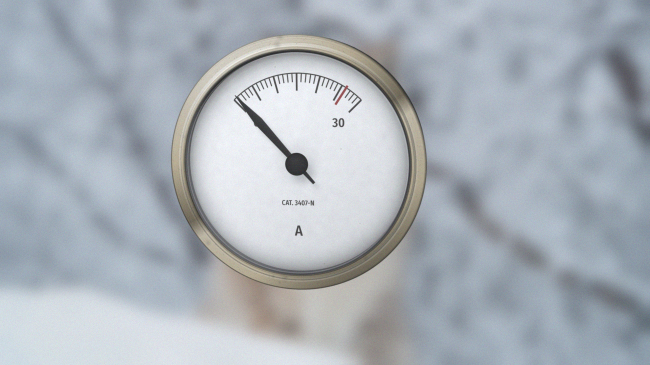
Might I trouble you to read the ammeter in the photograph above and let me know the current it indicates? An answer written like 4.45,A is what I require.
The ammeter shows 1,A
